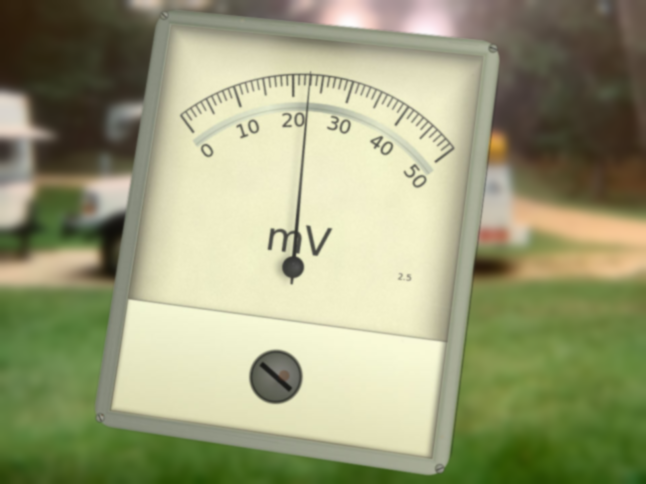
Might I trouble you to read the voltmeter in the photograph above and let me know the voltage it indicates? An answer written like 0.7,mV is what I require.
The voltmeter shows 23,mV
